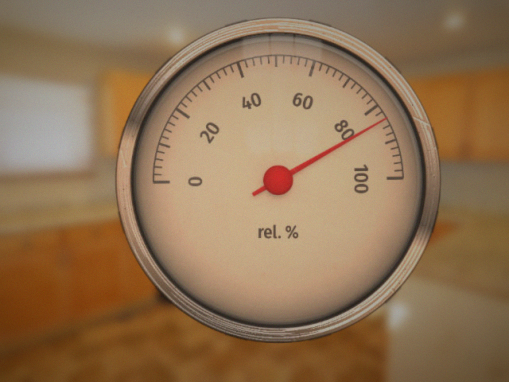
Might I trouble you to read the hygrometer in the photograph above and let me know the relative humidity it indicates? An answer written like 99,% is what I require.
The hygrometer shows 84,%
